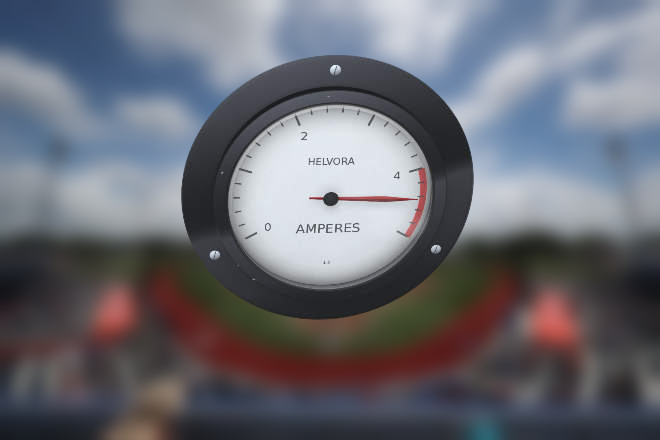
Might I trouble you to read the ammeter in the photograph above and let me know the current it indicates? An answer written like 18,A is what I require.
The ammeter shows 4.4,A
